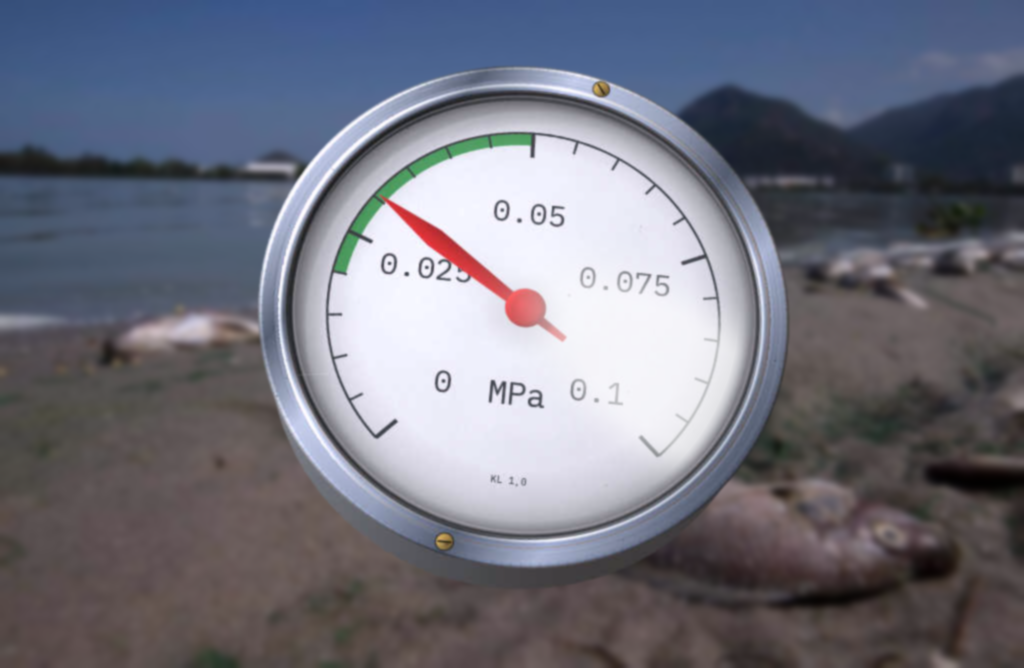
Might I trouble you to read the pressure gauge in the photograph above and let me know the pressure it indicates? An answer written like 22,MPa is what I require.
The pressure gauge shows 0.03,MPa
